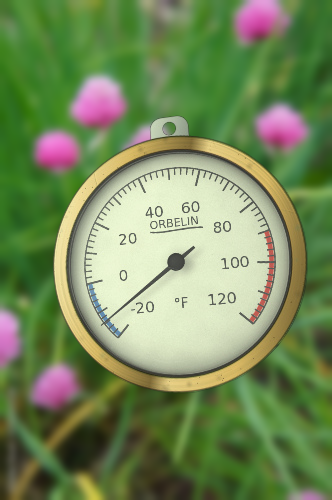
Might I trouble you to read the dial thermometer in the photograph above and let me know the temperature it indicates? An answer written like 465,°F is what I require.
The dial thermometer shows -14,°F
